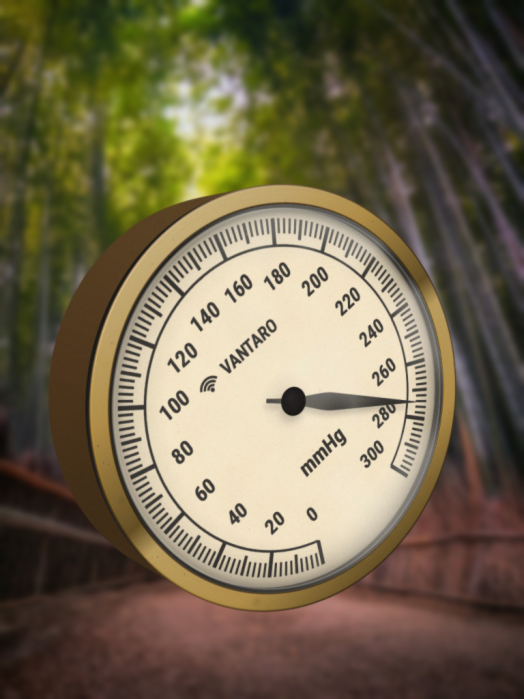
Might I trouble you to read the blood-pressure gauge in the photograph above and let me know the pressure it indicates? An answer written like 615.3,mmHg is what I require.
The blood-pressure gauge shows 274,mmHg
